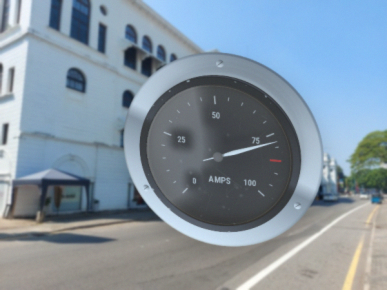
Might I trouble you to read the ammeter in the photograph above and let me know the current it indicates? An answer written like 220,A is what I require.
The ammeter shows 77.5,A
